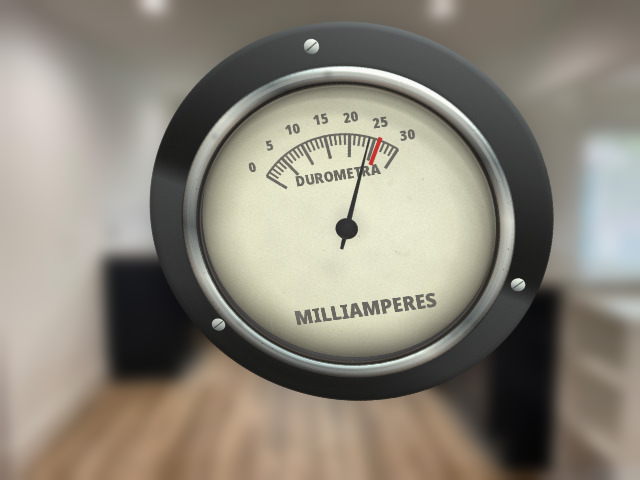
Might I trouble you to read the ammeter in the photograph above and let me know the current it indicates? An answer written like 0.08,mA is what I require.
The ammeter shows 24,mA
